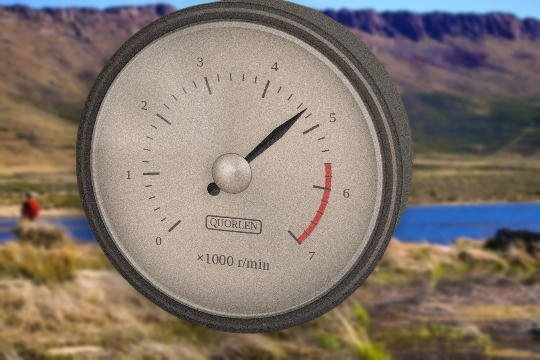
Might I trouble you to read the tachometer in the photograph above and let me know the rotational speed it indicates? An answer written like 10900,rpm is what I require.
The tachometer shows 4700,rpm
